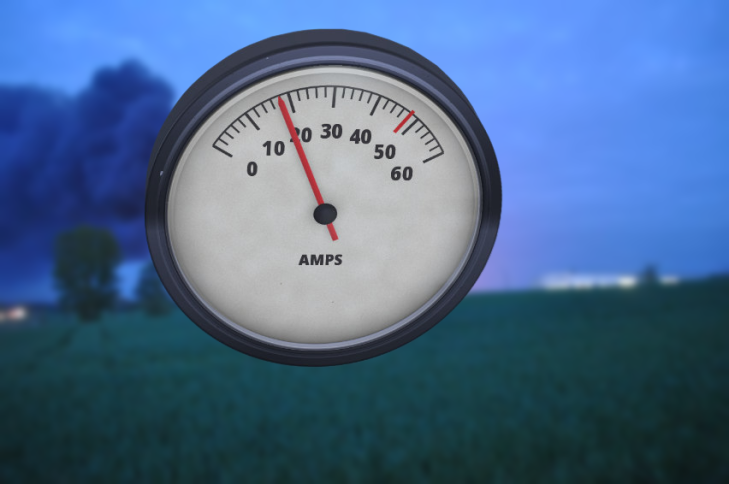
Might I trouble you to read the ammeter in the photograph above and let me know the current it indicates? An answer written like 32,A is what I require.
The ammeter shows 18,A
